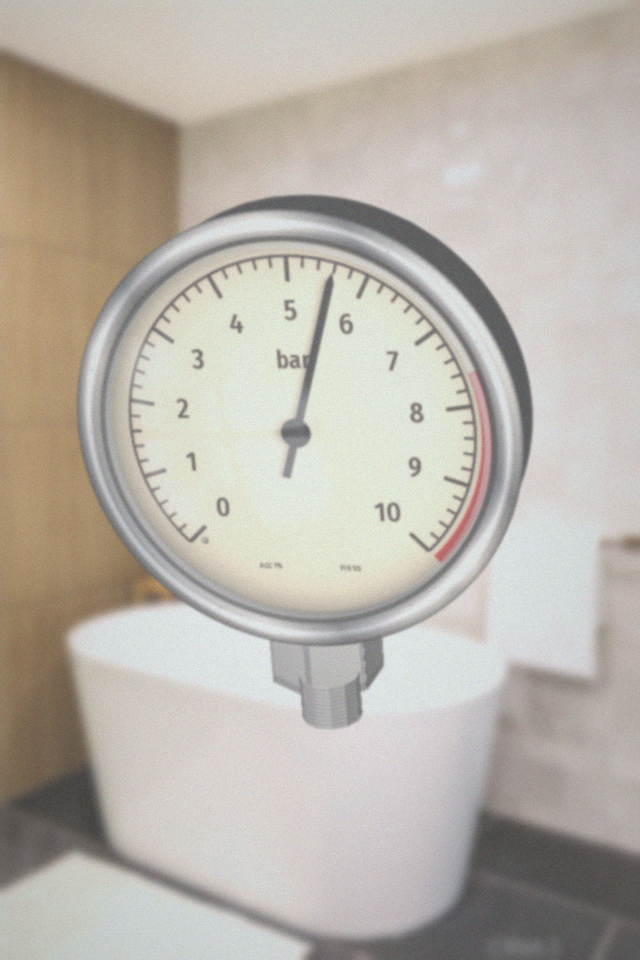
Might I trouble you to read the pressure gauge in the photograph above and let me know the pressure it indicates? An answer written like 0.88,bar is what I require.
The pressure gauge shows 5.6,bar
